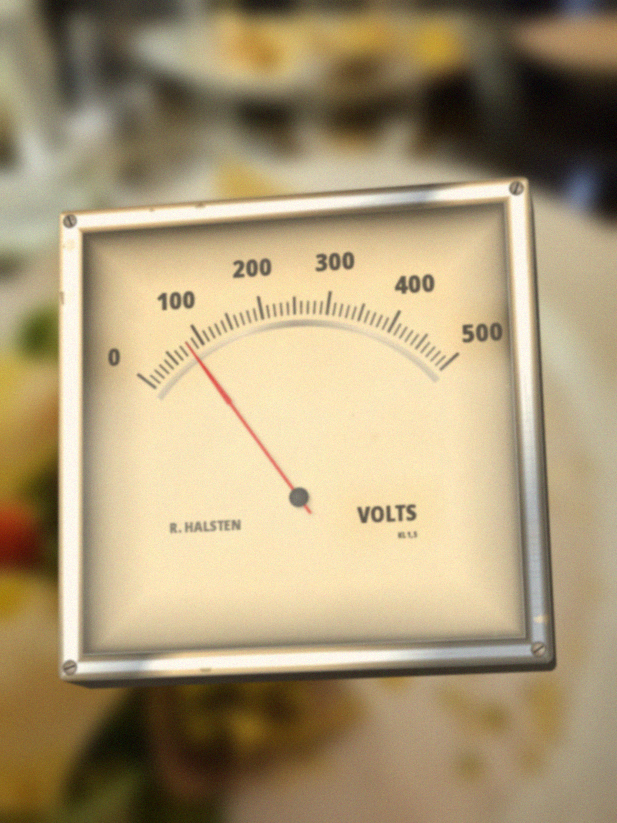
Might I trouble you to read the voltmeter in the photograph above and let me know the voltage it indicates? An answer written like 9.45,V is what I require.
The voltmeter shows 80,V
